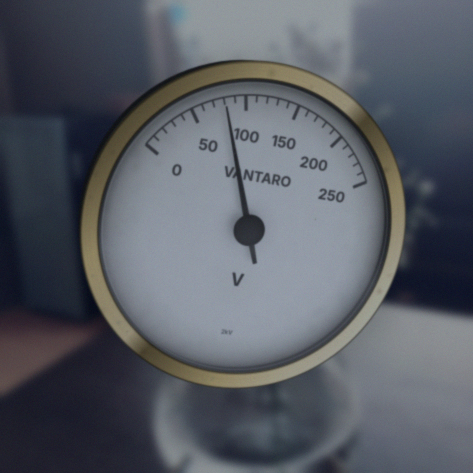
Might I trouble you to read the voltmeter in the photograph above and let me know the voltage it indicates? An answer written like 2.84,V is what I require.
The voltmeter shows 80,V
